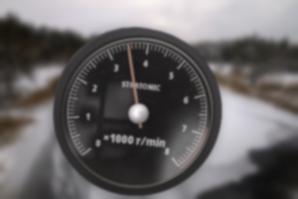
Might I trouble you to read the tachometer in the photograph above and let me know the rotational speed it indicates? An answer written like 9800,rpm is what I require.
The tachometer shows 3500,rpm
